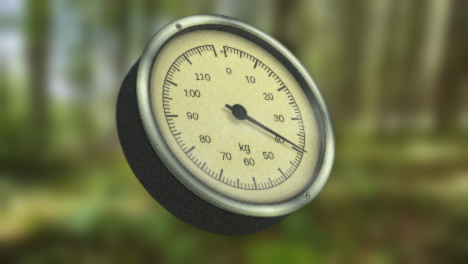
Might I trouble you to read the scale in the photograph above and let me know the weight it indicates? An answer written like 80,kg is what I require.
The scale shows 40,kg
